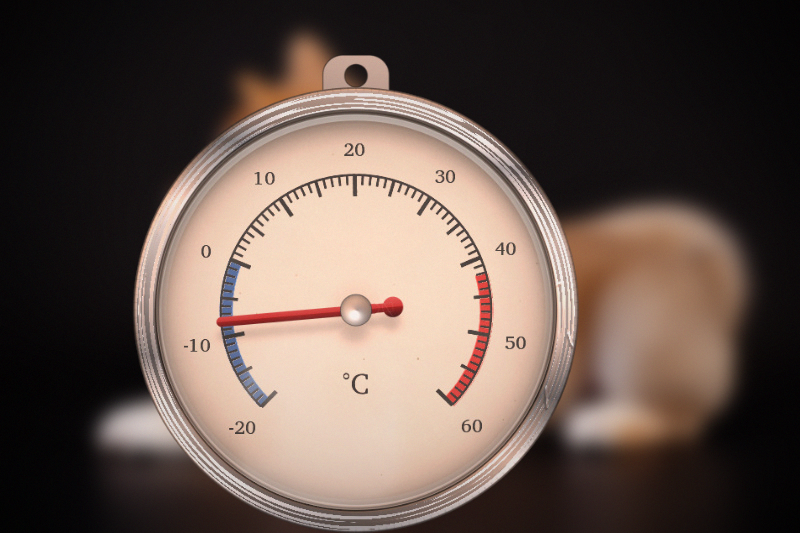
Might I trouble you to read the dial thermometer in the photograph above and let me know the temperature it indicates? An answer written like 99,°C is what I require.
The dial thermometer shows -8,°C
